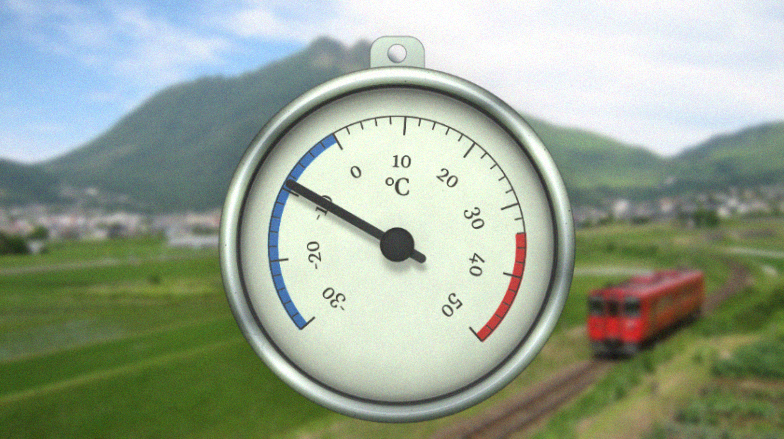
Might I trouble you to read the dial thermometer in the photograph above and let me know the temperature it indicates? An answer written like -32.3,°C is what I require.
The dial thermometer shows -9,°C
